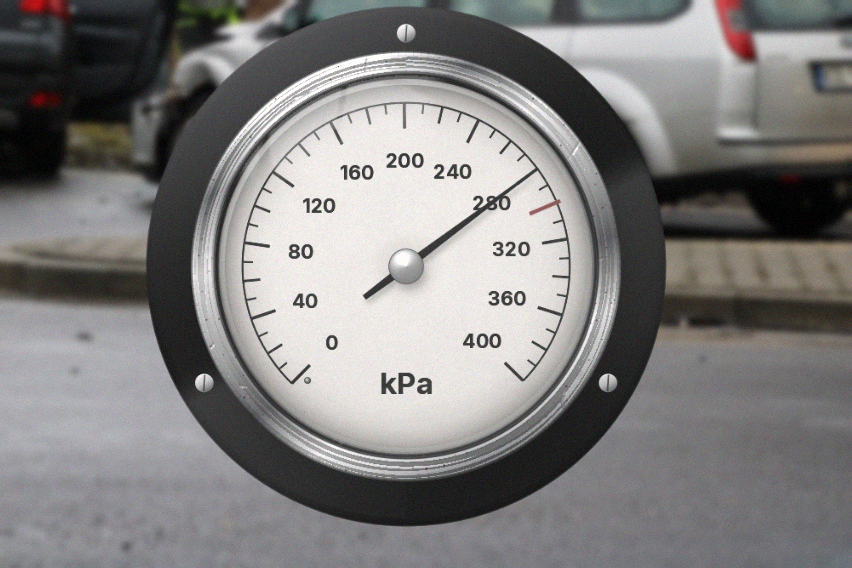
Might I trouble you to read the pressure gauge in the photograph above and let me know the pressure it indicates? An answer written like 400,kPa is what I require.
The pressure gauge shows 280,kPa
